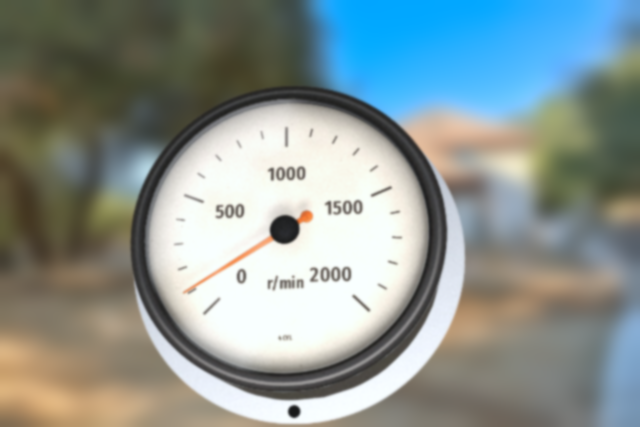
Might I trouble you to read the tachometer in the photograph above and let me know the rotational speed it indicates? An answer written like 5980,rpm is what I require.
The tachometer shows 100,rpm
